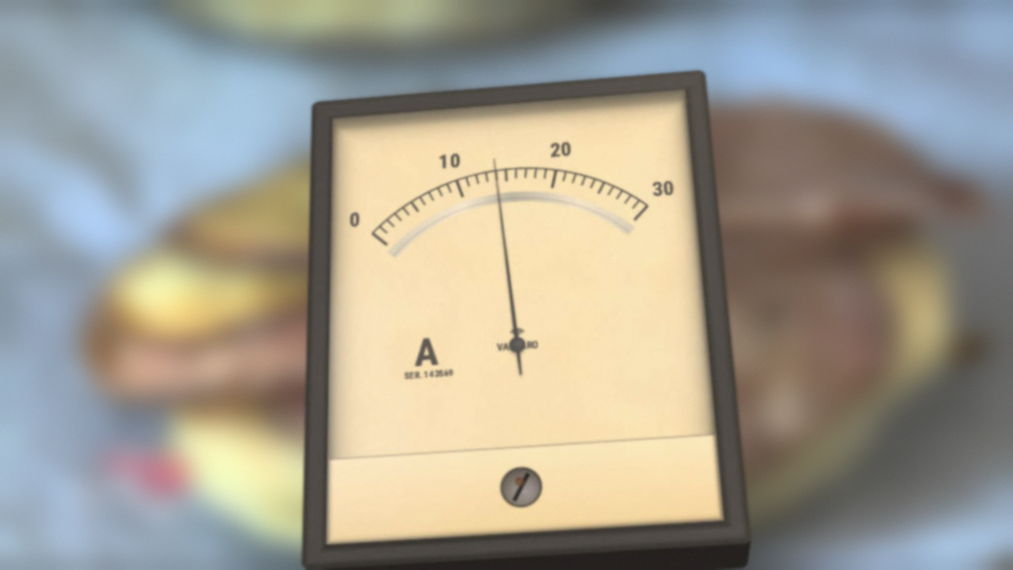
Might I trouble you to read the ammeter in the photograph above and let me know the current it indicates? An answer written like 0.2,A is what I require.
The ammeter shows 14,A
